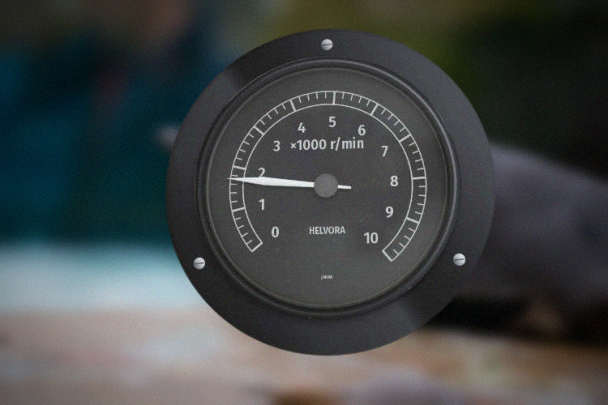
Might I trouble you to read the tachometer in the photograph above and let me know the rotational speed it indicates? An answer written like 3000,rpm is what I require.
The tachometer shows 1700,rpm
